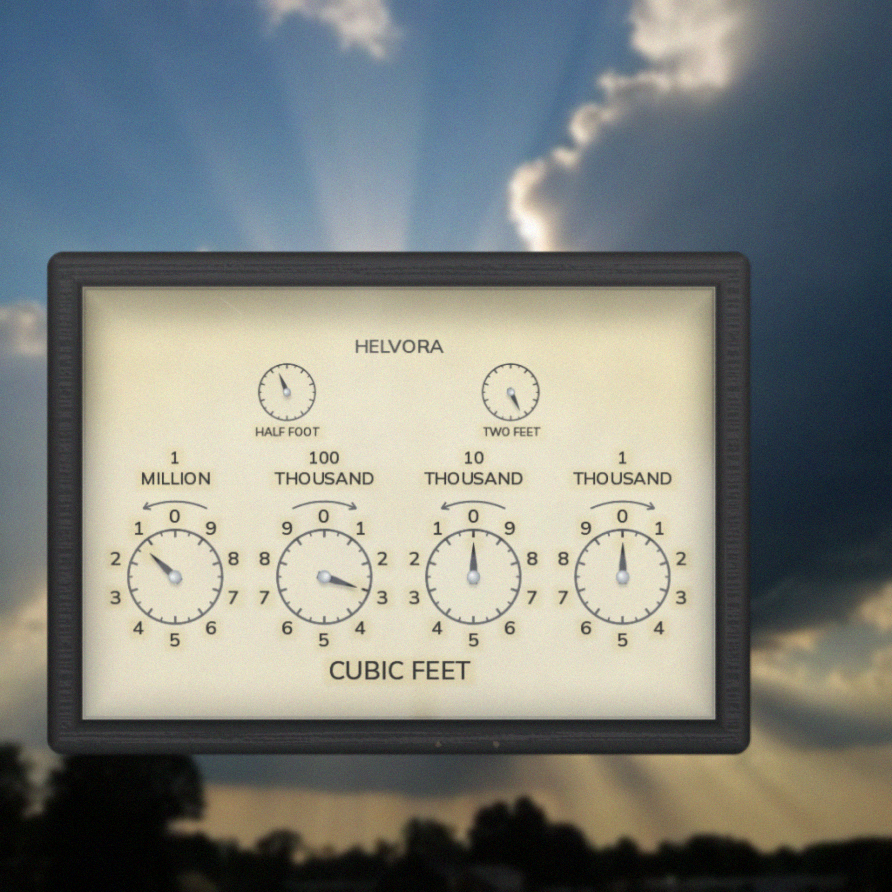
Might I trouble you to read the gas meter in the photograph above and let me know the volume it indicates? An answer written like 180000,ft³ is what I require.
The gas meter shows 130000,ft³
